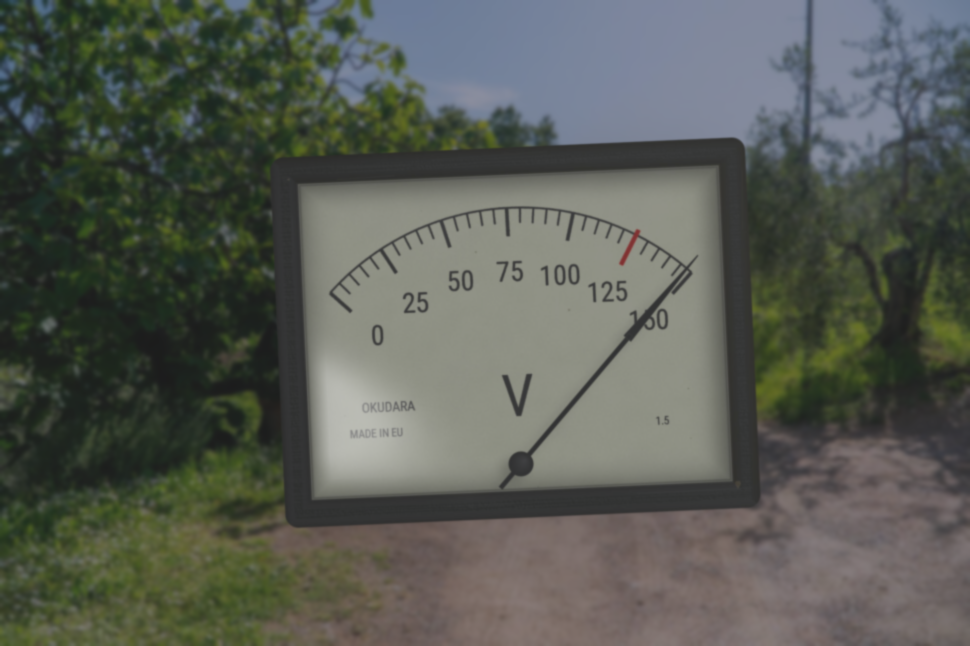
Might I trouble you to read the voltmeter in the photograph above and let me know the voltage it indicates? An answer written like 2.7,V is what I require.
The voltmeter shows 147.5,V
